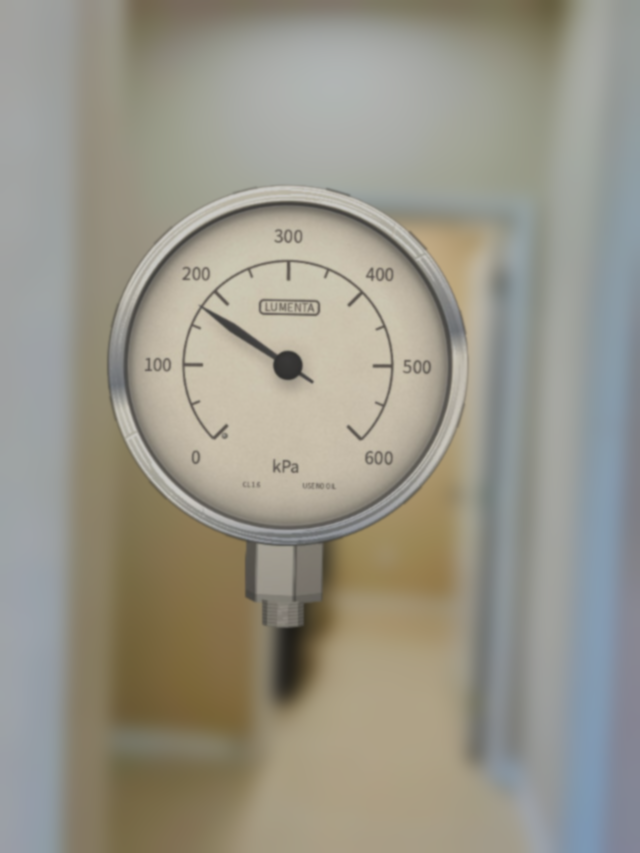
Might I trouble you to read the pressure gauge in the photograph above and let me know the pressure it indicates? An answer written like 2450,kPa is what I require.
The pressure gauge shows 175,kPa
